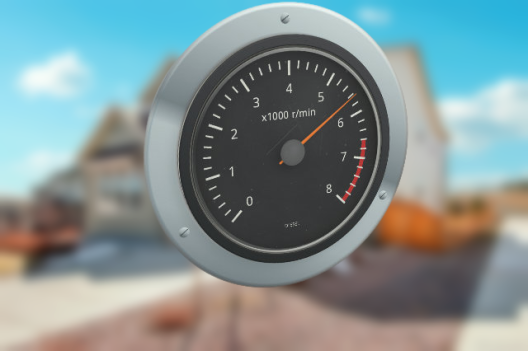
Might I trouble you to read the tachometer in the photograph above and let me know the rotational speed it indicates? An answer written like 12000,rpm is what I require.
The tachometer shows 5600,rpm
